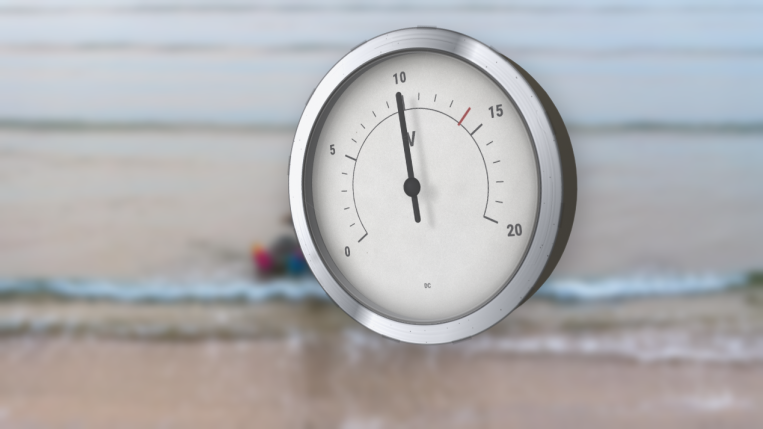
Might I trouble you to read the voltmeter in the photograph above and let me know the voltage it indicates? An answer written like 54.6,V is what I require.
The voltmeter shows 10,V
